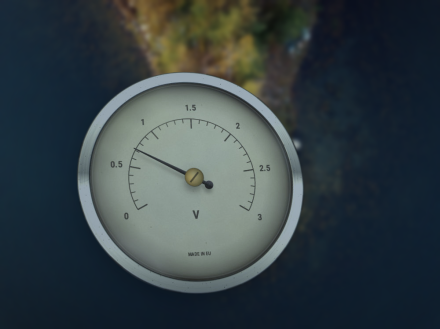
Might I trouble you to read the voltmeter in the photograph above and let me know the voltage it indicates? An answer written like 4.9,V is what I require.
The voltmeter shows 0.7,V
